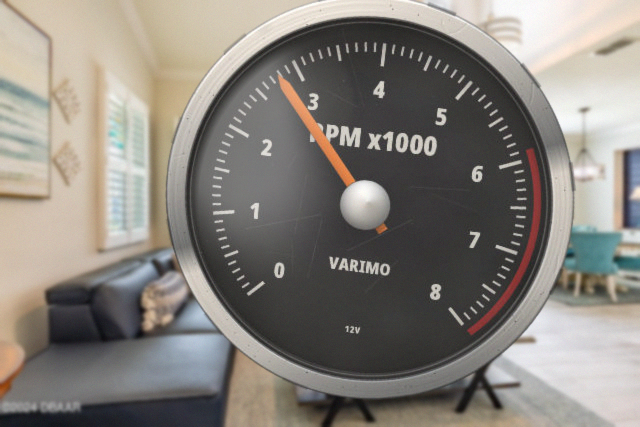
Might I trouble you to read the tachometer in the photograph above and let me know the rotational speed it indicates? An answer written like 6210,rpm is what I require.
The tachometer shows 2800,rpm
